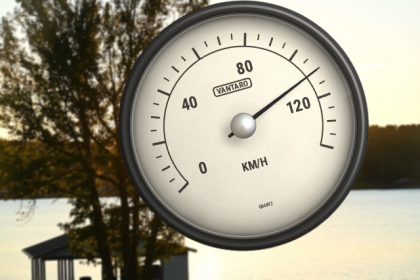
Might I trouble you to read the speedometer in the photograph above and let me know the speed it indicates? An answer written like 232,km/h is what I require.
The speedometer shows 110,km/h
